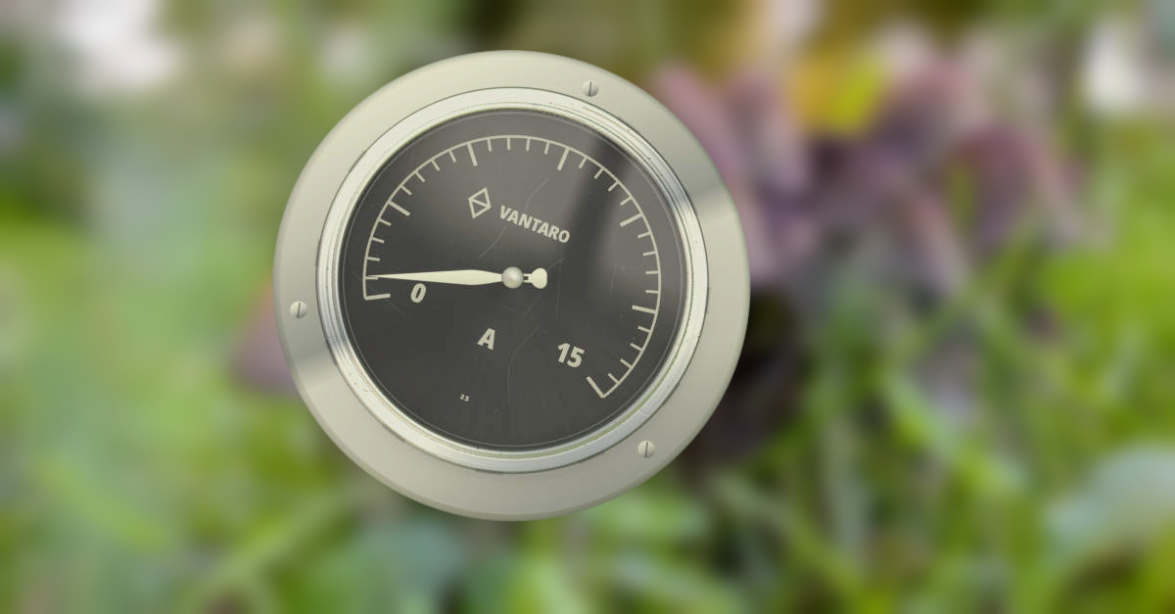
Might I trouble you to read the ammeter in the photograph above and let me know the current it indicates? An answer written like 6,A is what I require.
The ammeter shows 0.5,A
